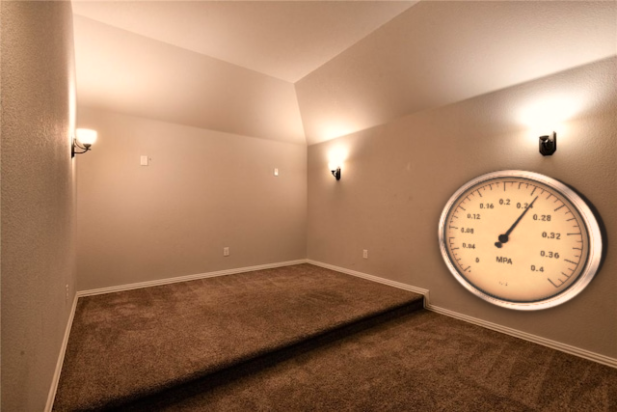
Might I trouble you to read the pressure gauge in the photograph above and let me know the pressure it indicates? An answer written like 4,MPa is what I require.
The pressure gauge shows 0.25,MPa
